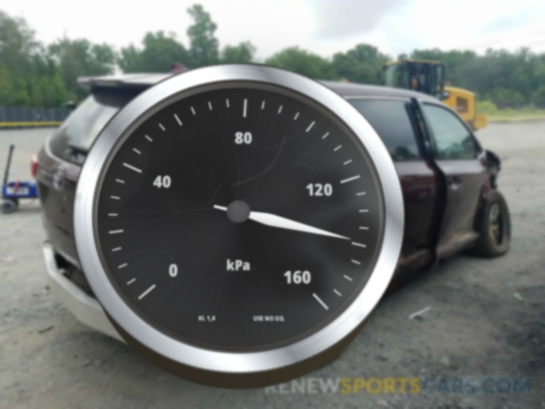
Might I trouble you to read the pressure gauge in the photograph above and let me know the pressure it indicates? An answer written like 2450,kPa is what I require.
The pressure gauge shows 140,kPa
